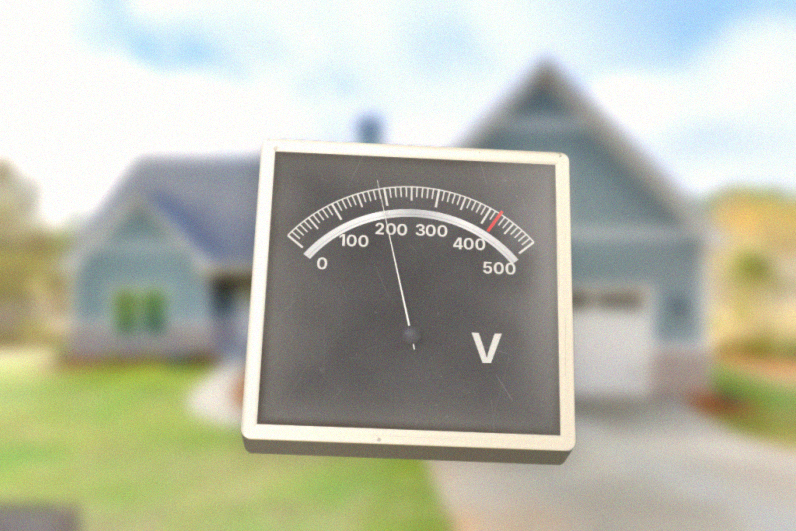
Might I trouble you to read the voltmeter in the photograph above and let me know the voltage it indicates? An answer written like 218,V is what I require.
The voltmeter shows 190,V
